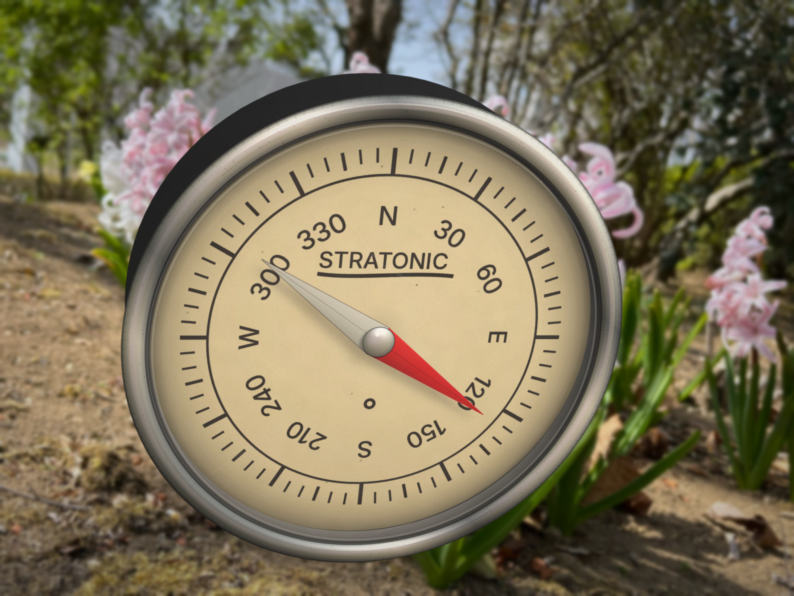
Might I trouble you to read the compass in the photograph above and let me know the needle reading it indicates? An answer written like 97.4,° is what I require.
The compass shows 125,°
